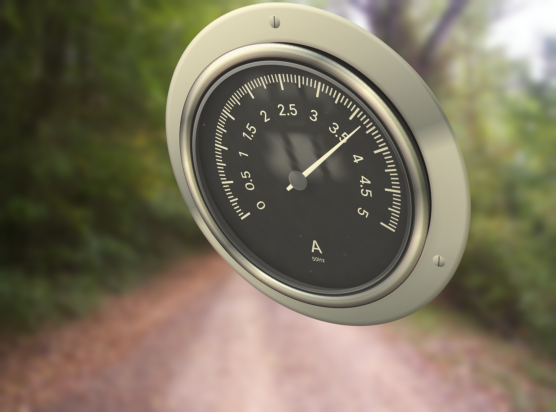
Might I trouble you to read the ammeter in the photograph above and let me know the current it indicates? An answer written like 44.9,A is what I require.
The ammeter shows 3.65,A
